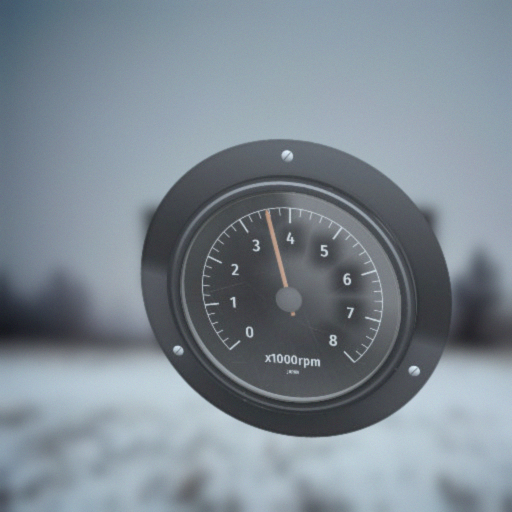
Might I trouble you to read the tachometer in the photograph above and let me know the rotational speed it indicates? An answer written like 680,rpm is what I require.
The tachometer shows 3600,rpm
